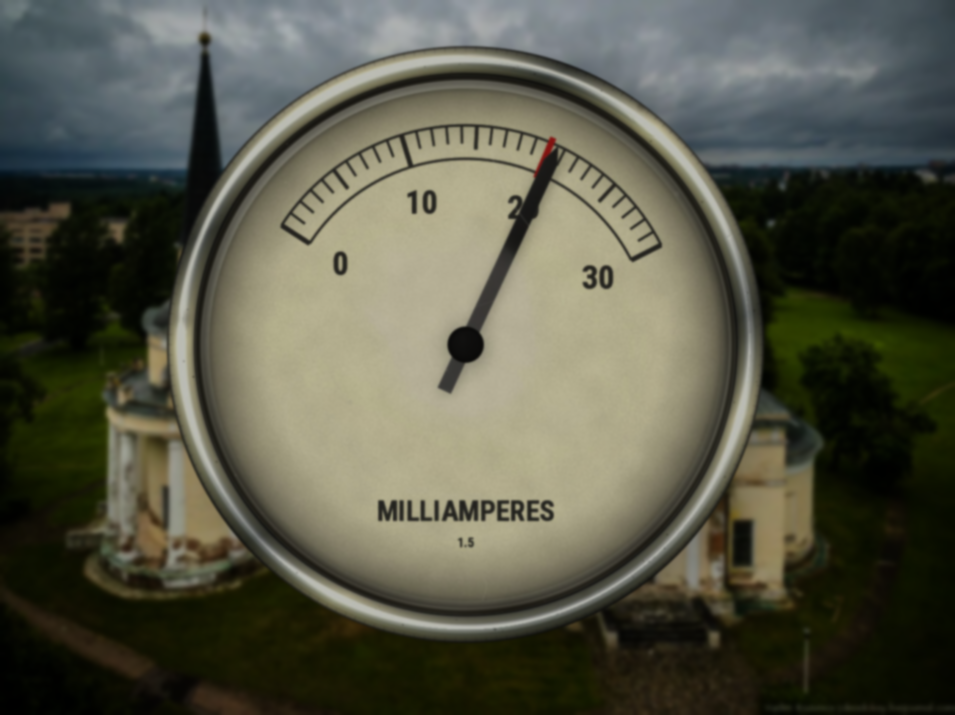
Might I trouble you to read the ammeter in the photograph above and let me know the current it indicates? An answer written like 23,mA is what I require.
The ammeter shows 20.5,mA
